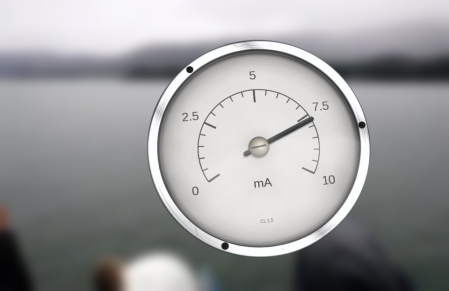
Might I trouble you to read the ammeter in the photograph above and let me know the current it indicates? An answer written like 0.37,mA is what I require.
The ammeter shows 7.75,mA
